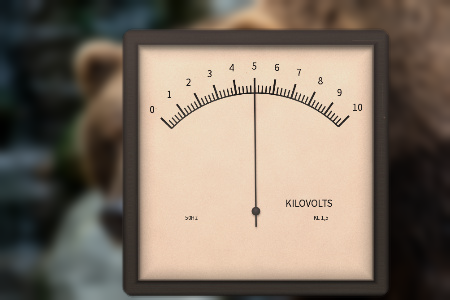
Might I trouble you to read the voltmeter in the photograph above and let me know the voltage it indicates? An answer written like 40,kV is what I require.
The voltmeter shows 5,kV
